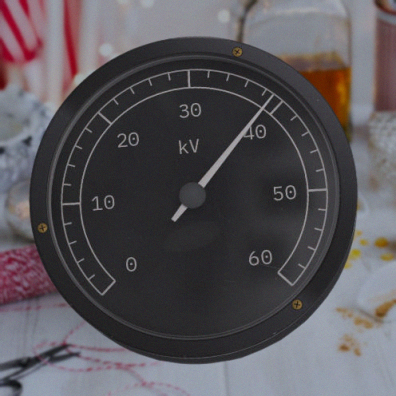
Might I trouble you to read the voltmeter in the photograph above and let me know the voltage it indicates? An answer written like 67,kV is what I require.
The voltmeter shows 39,kV
